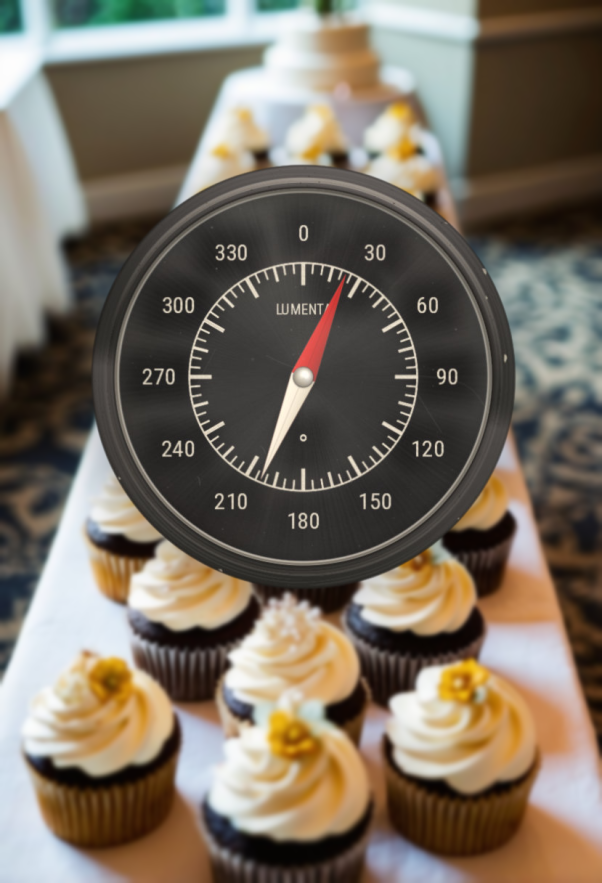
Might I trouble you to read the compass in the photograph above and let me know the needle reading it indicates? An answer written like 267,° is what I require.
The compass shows 22.5,°
